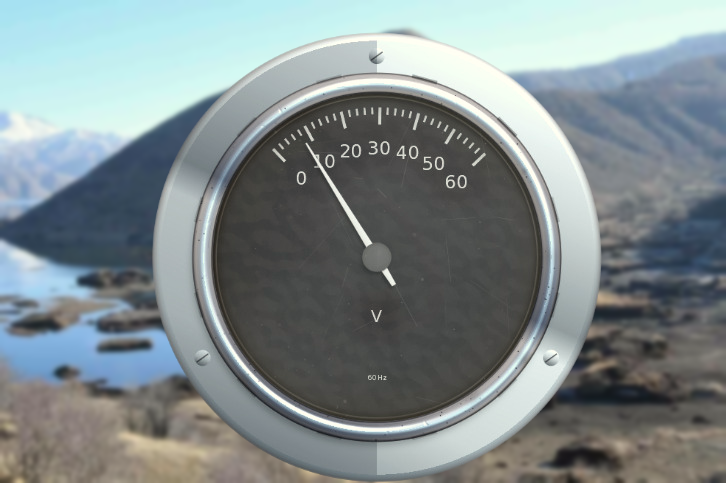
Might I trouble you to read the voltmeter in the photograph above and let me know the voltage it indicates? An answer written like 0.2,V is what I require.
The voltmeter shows 8,V
